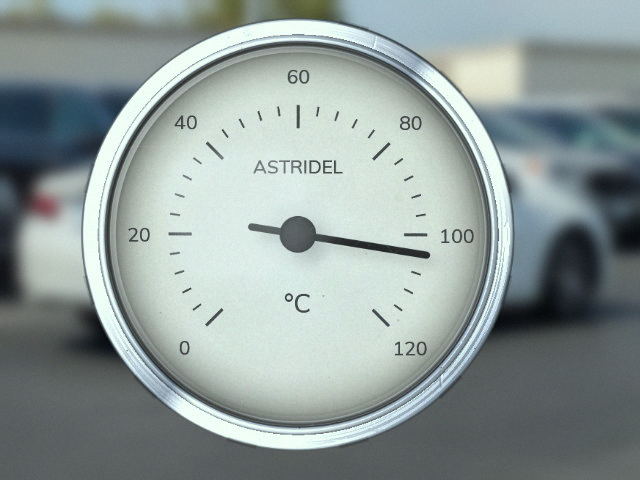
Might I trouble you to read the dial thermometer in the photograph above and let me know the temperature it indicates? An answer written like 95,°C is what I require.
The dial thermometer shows 104,°C
